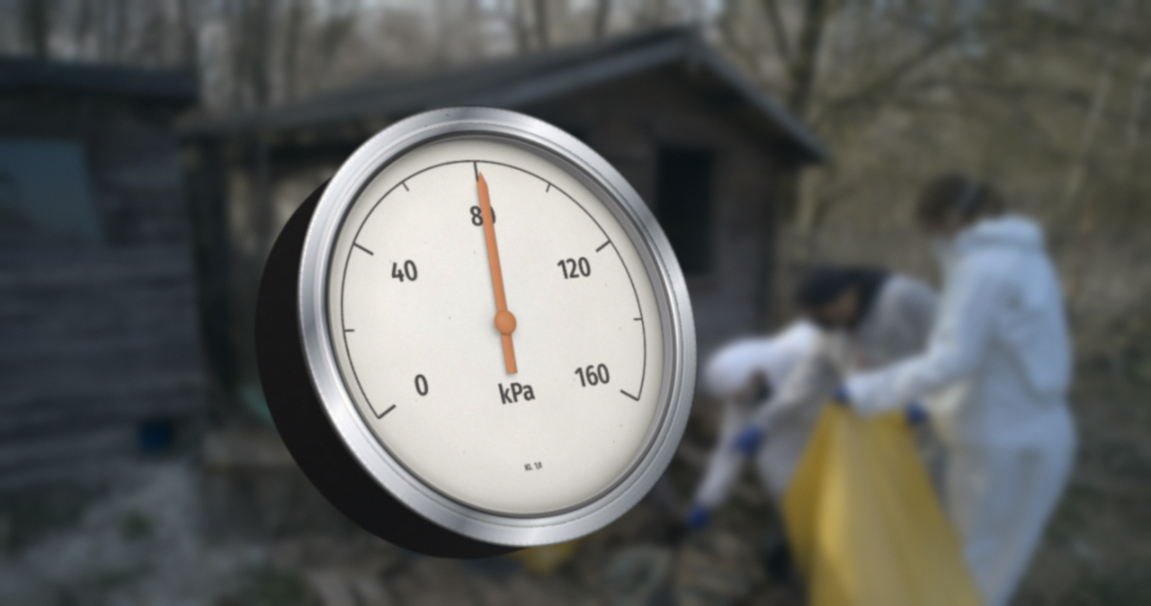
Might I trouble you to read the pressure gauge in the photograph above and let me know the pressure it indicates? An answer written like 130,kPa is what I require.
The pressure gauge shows 80,kPa
